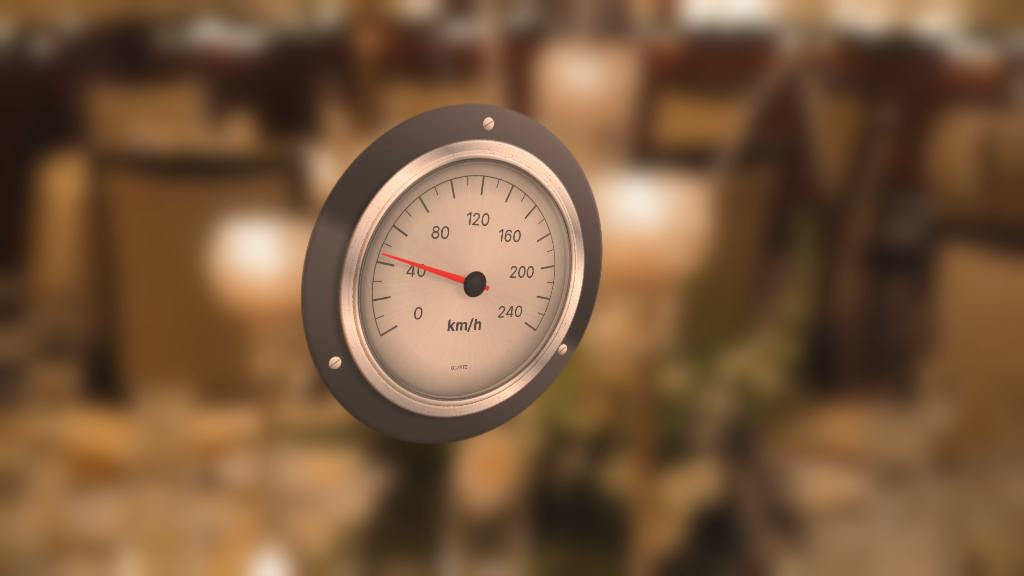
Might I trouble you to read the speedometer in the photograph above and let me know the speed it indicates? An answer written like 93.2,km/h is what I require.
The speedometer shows 45,km/h
